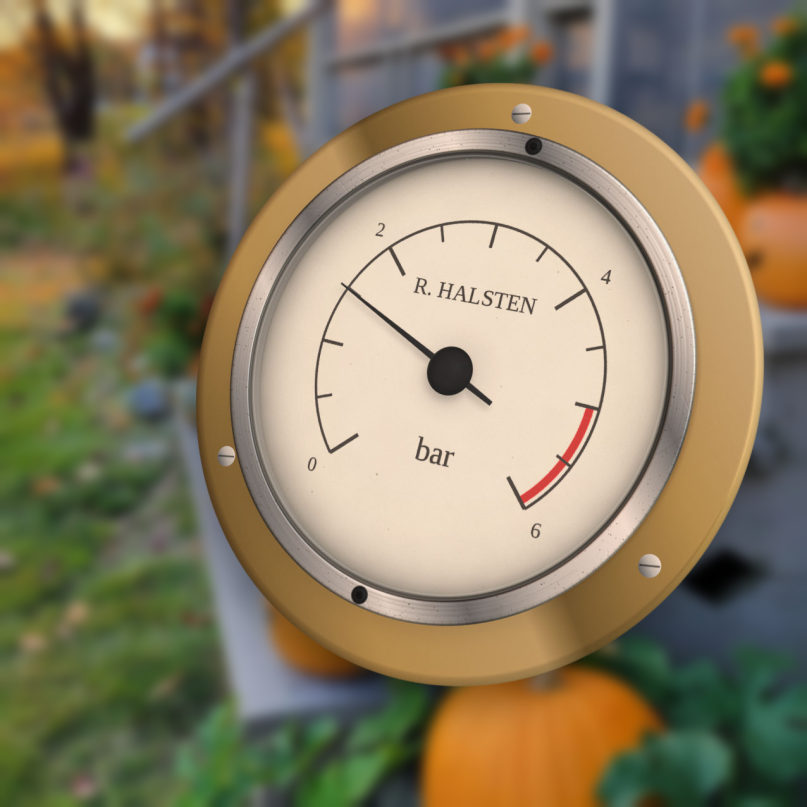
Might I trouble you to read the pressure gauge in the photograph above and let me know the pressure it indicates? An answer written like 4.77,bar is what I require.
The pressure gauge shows 1.5,bar
